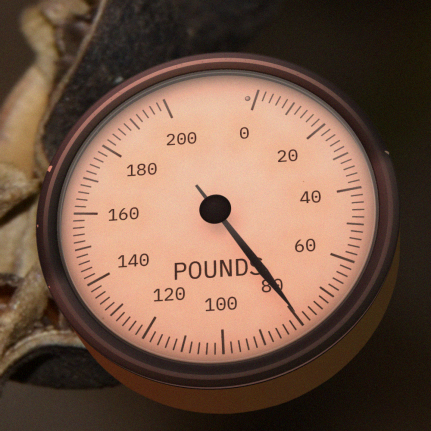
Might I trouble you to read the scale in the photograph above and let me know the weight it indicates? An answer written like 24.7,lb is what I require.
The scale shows 80,lb
